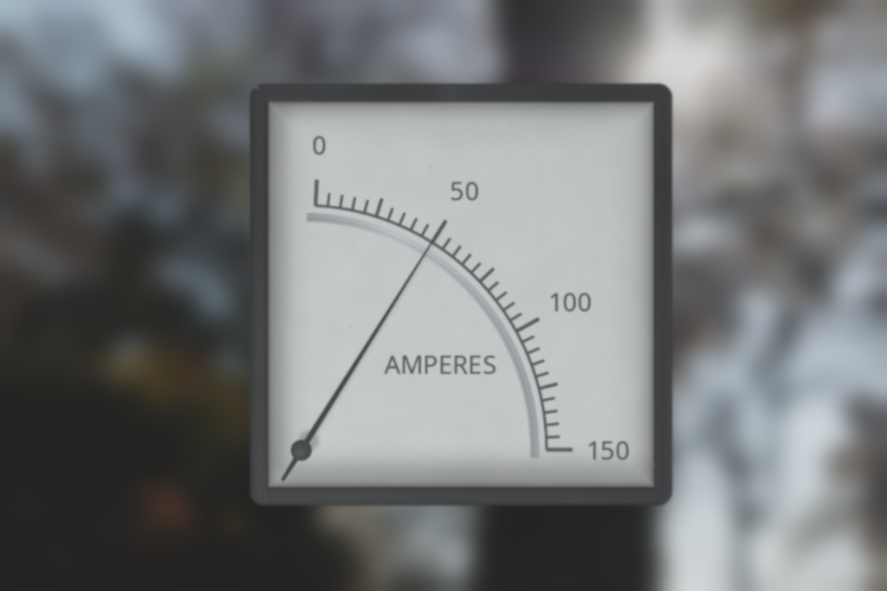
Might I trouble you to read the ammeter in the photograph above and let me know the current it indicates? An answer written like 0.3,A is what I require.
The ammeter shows 50,A
